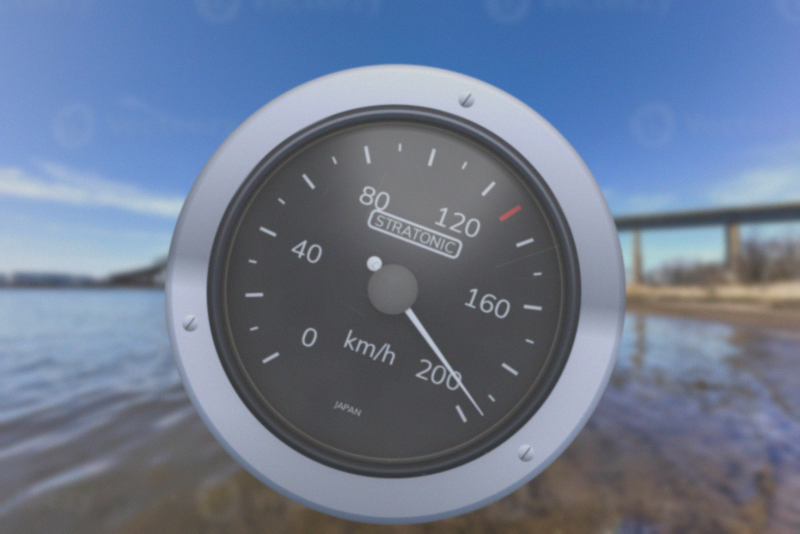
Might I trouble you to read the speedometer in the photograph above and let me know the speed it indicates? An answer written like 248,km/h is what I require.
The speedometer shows 195,km/h
